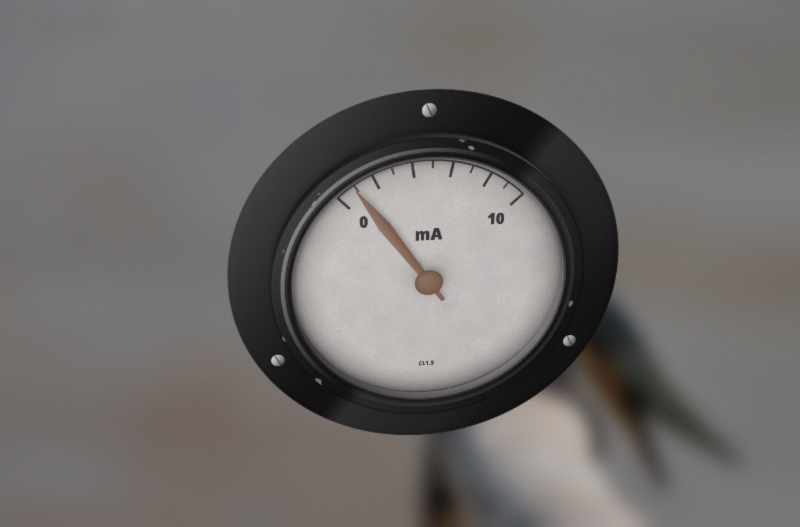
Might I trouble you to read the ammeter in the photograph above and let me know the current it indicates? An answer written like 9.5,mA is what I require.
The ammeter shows 1,mA
